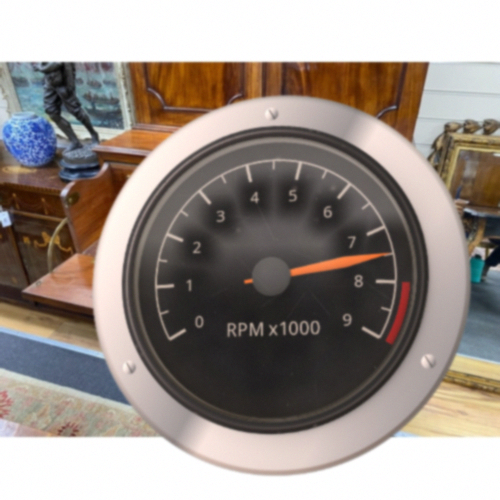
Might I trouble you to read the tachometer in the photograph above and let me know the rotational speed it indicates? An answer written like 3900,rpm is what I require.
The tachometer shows 7500,rpm
